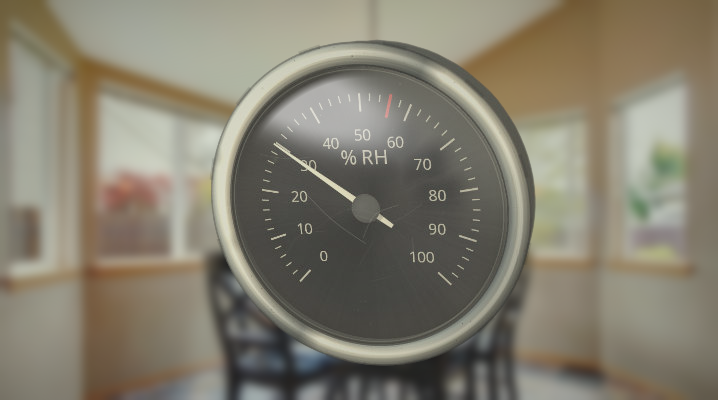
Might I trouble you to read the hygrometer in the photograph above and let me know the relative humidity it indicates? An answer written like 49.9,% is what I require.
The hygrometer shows 30,%
